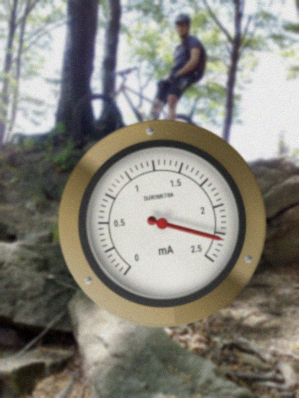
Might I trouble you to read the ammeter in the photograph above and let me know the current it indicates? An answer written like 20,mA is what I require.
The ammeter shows 2.3,mA
